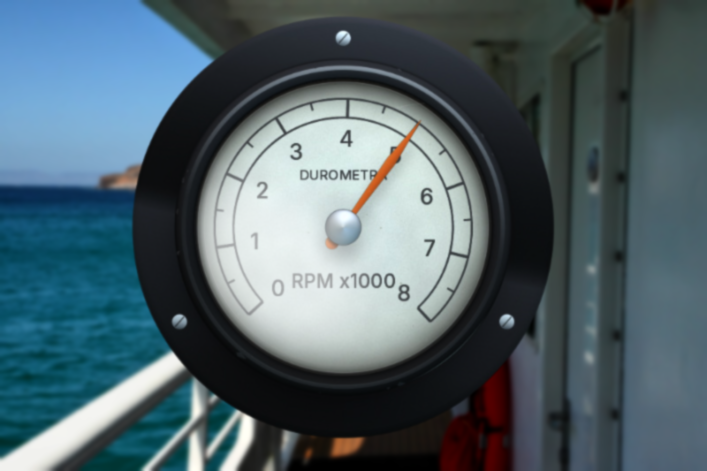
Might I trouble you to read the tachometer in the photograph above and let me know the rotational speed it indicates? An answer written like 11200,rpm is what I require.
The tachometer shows 5000,rpm
